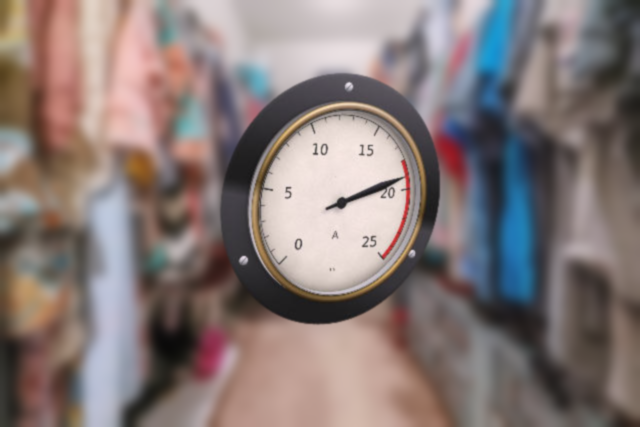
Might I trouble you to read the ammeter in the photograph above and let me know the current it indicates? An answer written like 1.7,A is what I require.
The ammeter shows 19,A
